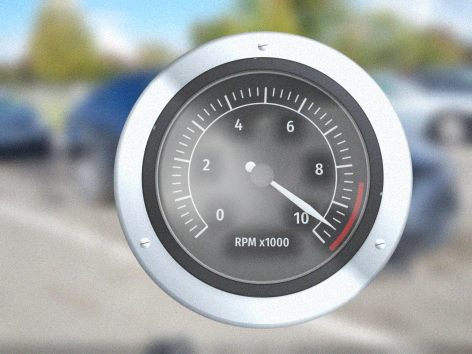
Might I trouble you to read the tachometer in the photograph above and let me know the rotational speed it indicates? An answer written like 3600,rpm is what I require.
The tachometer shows 9600,rpm
